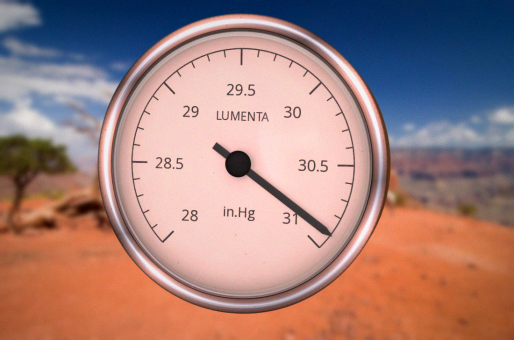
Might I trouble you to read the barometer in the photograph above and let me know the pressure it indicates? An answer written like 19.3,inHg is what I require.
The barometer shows 30.9,inHg
